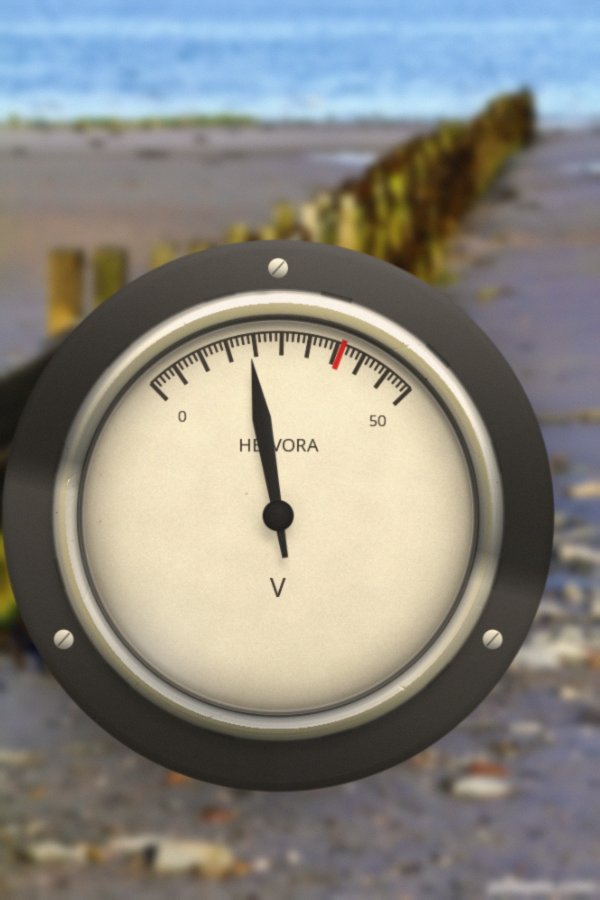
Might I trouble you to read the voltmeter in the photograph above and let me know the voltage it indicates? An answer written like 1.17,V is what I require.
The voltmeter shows 19,V
